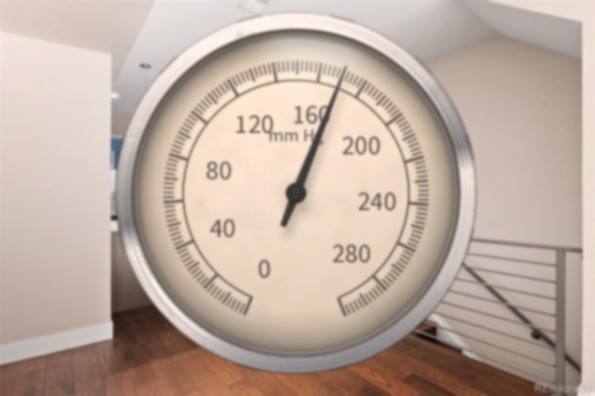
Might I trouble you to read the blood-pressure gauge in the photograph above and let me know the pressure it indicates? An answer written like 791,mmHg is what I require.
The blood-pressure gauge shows 170,mmHg
